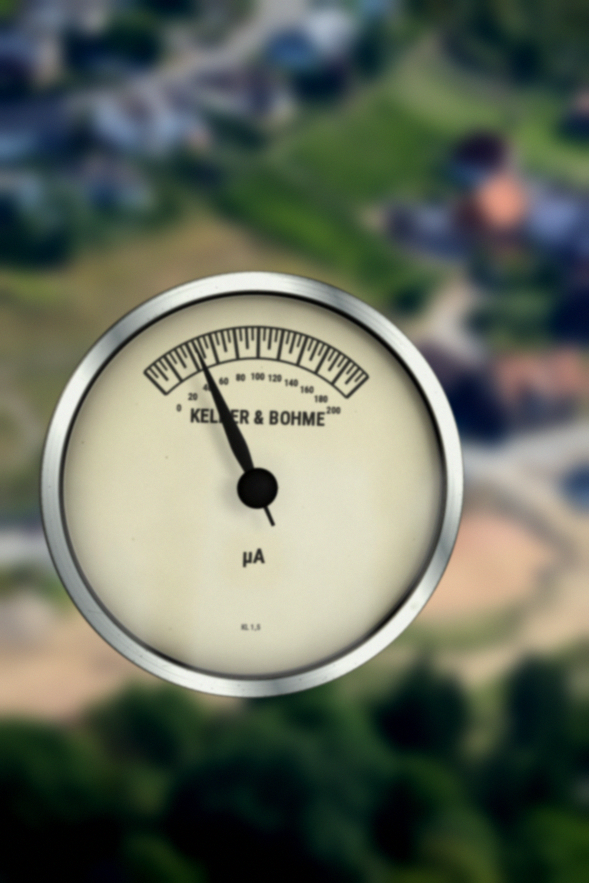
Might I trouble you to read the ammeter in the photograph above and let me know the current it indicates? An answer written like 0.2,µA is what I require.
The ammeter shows 45,µA
